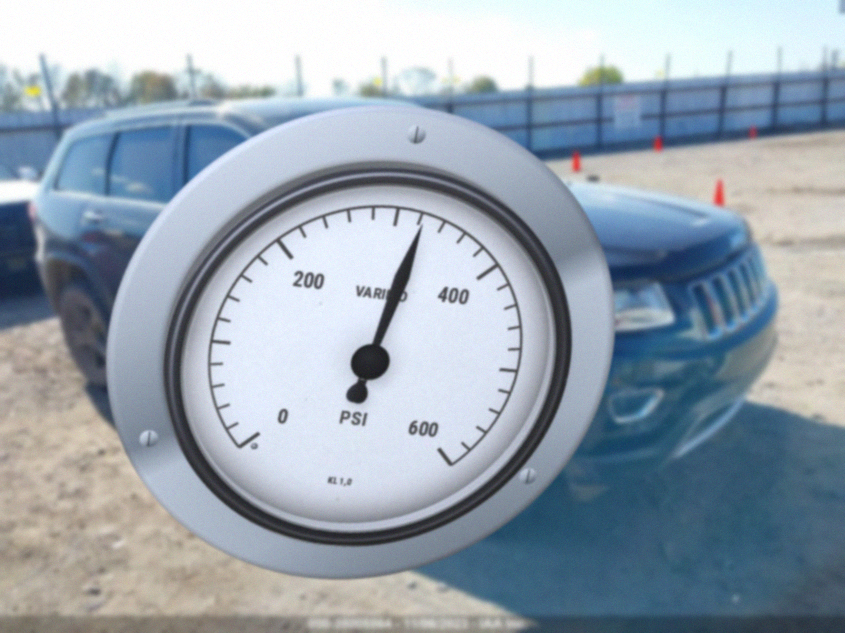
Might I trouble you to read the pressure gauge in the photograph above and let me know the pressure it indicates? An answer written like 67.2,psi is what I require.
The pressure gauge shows 320,psi
